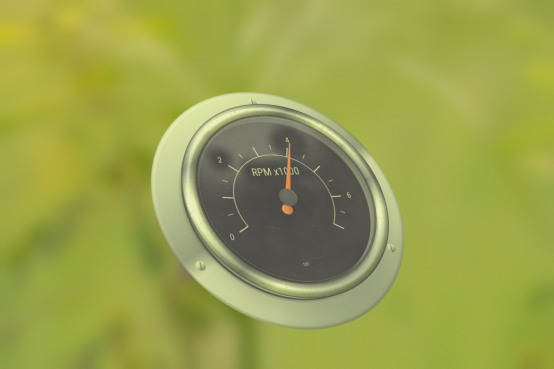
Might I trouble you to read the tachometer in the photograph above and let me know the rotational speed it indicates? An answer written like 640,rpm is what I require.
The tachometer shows 4000,rpm
